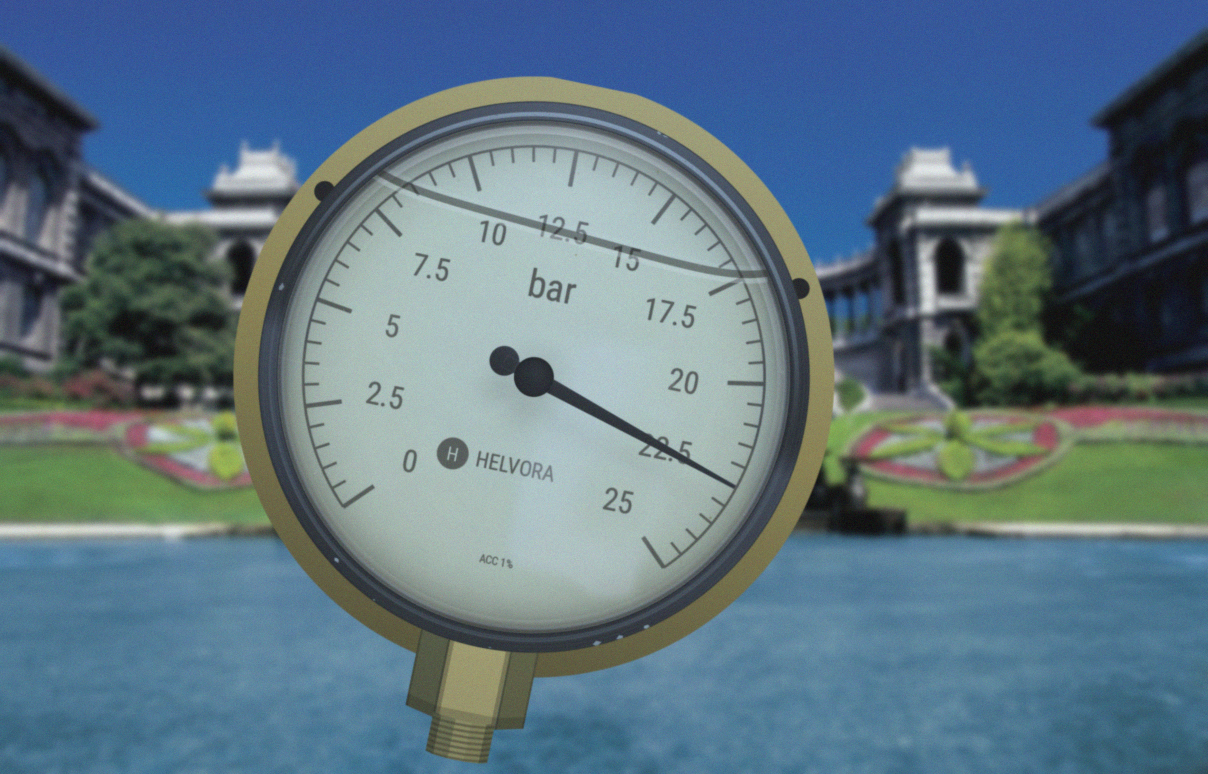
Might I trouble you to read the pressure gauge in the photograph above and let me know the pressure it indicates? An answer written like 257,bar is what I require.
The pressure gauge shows 22.5,bar
